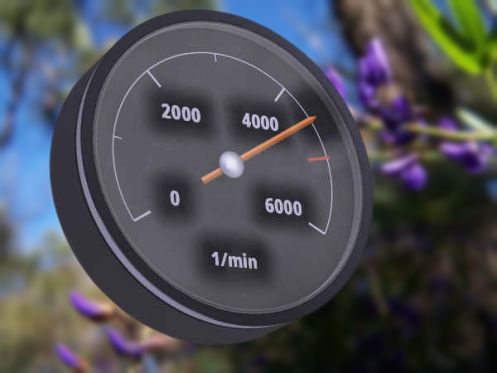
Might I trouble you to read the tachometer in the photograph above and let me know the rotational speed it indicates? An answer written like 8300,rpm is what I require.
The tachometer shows 4500,rpm
